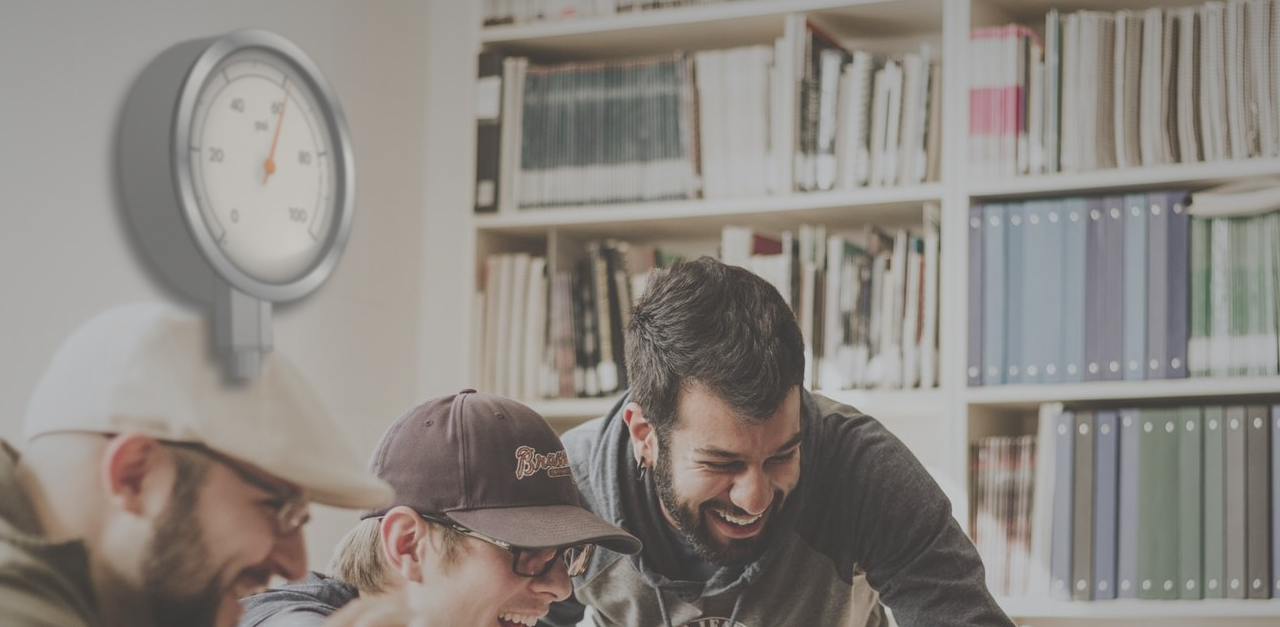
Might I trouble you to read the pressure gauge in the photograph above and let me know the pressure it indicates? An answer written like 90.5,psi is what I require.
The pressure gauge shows 60,psi
